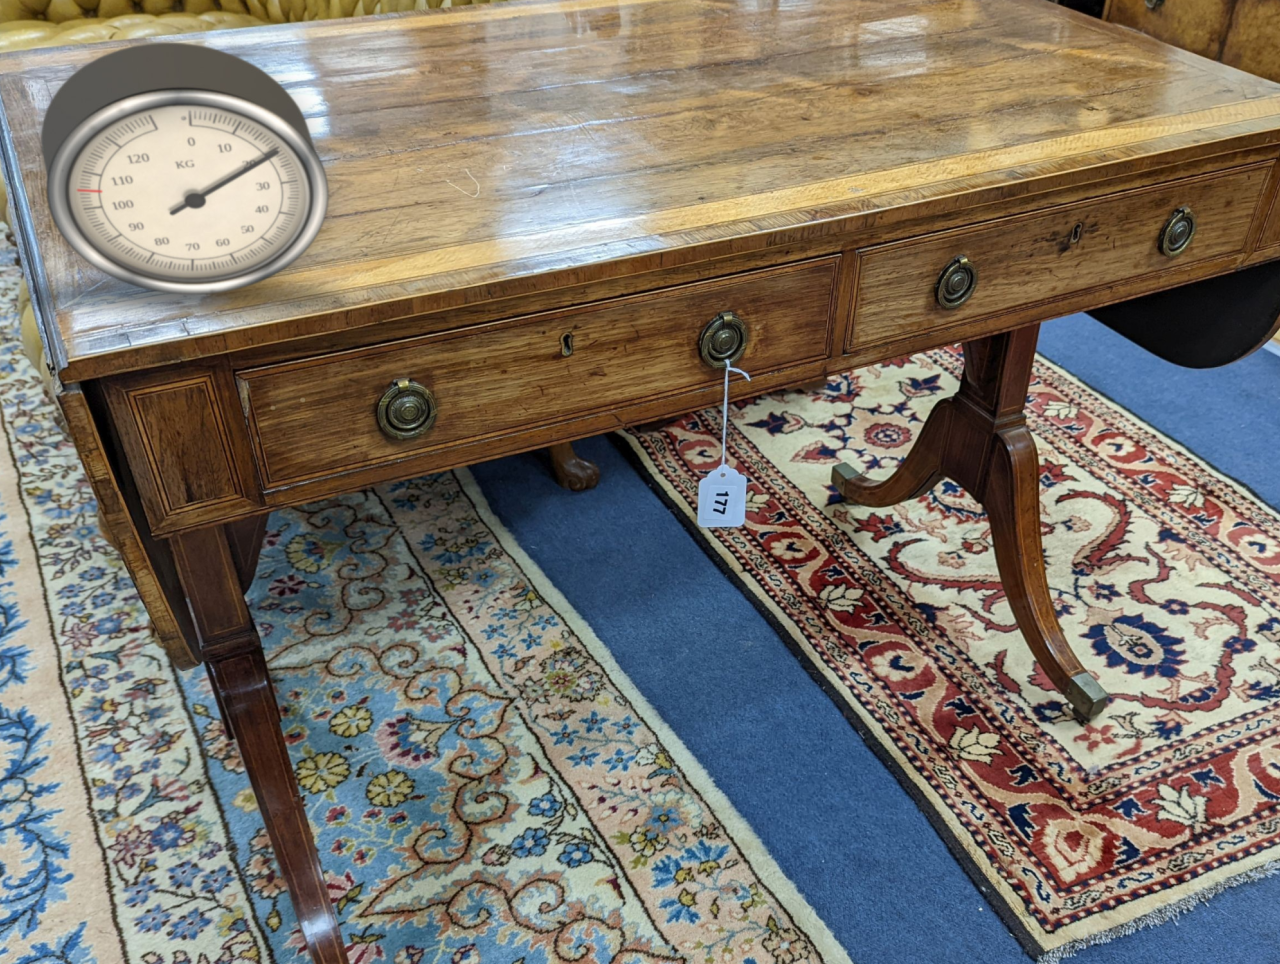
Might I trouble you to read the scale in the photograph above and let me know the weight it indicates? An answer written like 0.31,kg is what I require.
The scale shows 20,kg
